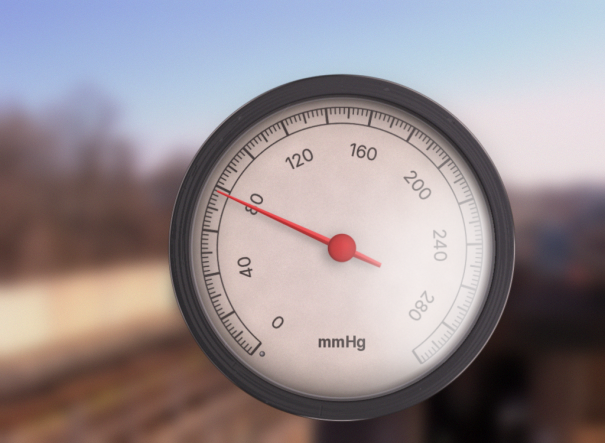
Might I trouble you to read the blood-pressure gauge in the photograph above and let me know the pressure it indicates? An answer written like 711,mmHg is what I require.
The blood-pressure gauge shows 78,mmHg
